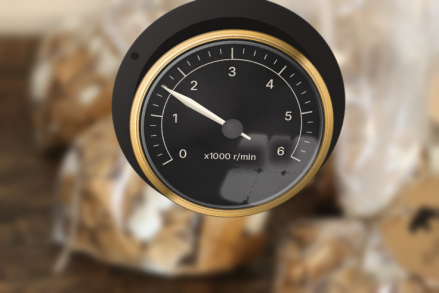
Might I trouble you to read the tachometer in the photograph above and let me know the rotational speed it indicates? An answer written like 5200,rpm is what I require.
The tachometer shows 1600,rpm
